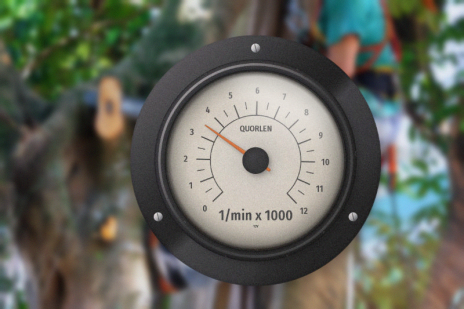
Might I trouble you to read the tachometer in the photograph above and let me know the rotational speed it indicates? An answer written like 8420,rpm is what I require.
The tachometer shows 3500,rpm
